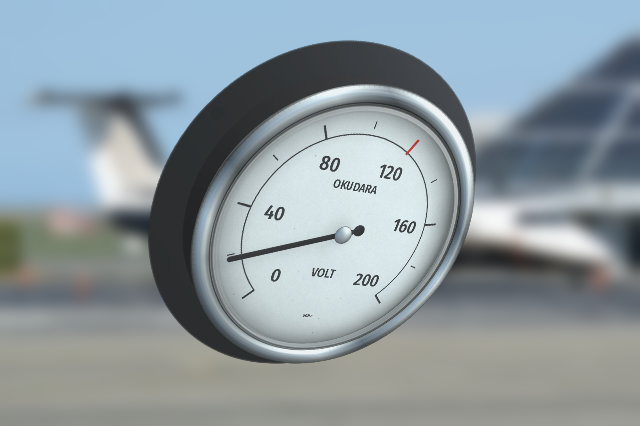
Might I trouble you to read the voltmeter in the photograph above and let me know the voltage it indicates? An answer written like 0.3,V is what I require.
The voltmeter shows 20,V
